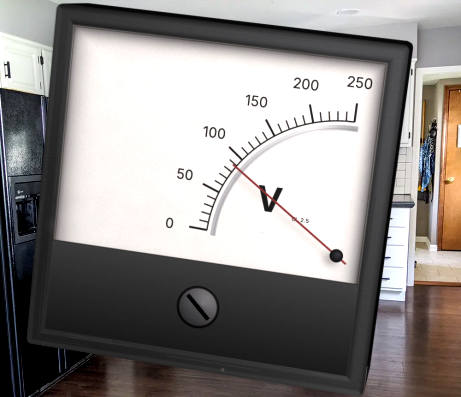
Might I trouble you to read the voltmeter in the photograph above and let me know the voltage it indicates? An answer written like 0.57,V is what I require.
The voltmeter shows 90,V
